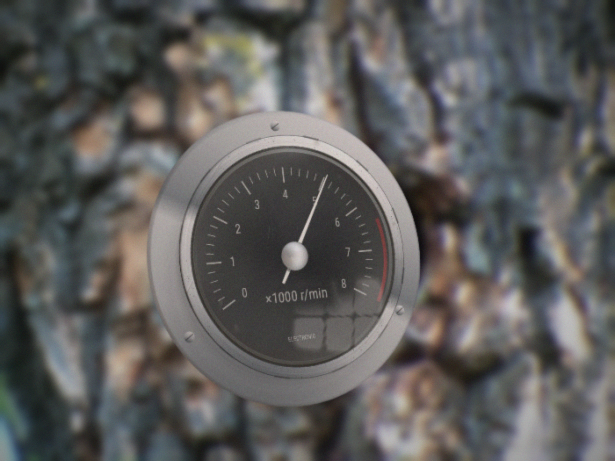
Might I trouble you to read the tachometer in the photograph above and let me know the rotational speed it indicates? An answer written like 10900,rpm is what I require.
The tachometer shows 5000,rpm
